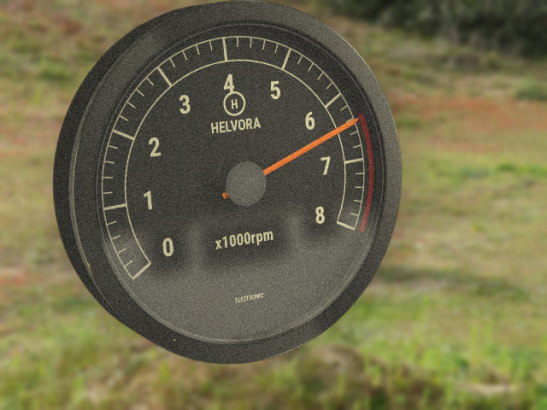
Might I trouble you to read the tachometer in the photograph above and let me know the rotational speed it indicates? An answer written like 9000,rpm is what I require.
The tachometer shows 6400,rpm
